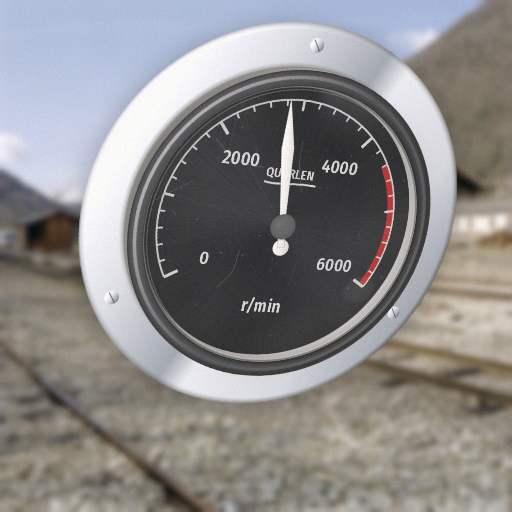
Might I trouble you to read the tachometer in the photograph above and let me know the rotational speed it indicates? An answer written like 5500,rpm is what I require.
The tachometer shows 2800,rpm
